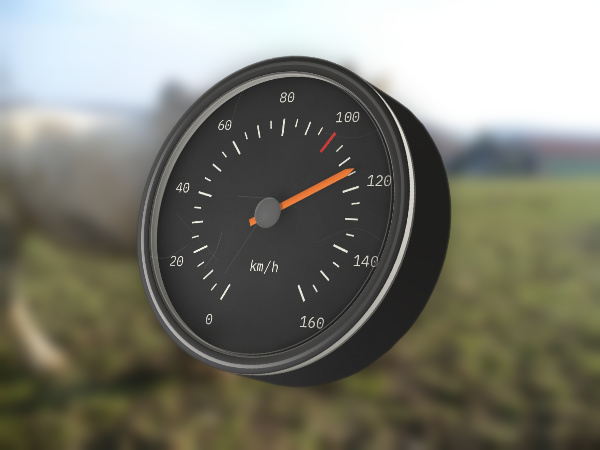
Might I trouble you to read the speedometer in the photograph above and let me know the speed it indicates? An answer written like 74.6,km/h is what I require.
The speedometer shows 115,km/h
